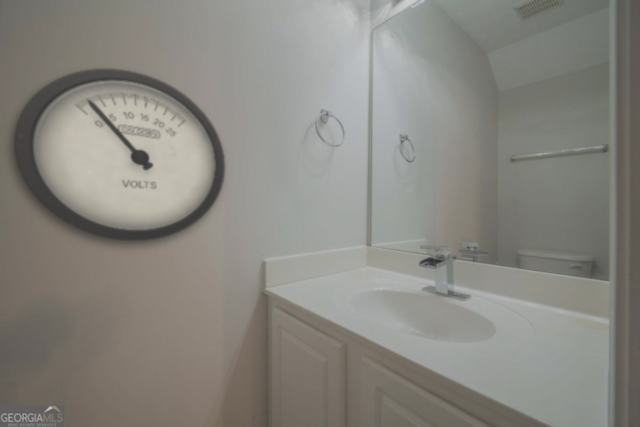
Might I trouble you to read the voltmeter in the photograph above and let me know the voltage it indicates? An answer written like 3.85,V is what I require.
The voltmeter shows 2.5,V
